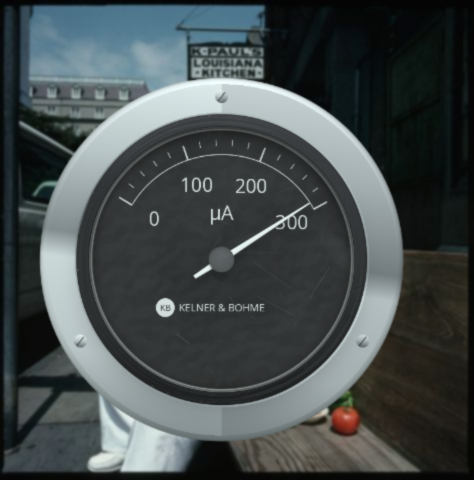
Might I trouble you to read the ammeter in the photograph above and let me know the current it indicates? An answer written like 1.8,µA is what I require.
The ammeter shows 290,µA
